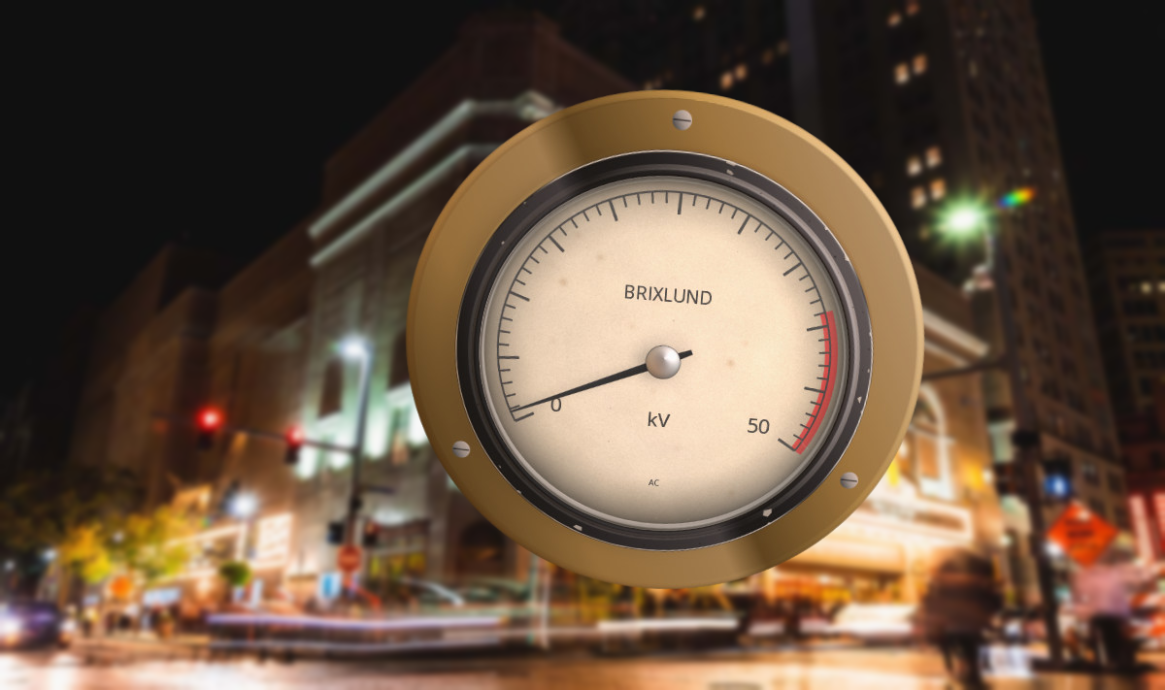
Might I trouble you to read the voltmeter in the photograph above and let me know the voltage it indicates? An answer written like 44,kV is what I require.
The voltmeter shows 1,kV
